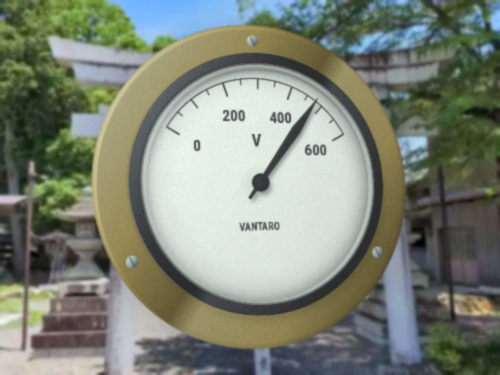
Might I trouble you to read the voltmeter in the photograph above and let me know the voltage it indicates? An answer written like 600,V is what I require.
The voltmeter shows 475,V
